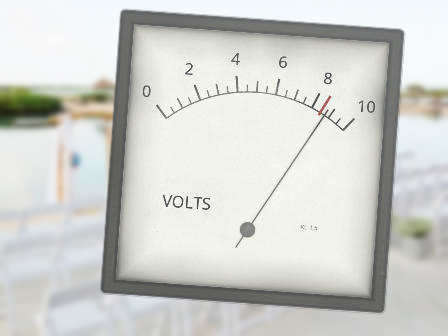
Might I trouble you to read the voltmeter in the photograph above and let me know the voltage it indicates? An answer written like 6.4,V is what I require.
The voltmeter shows 8.75,V
